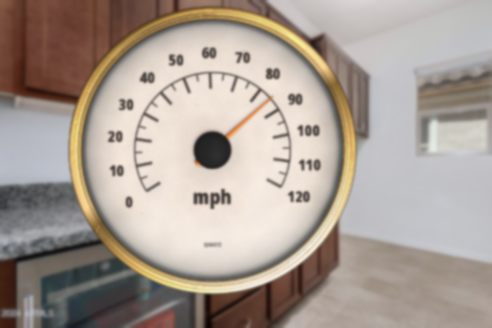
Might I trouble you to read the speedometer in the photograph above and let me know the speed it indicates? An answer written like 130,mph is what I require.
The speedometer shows 85,mph
